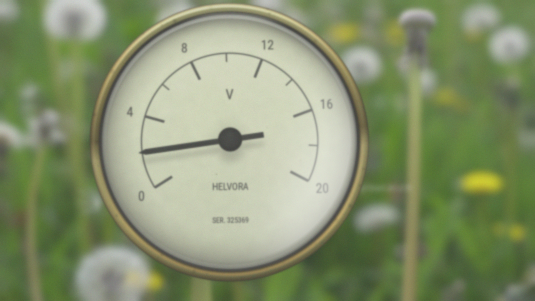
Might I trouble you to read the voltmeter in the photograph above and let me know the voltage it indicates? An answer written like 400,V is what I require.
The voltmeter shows 2,V
